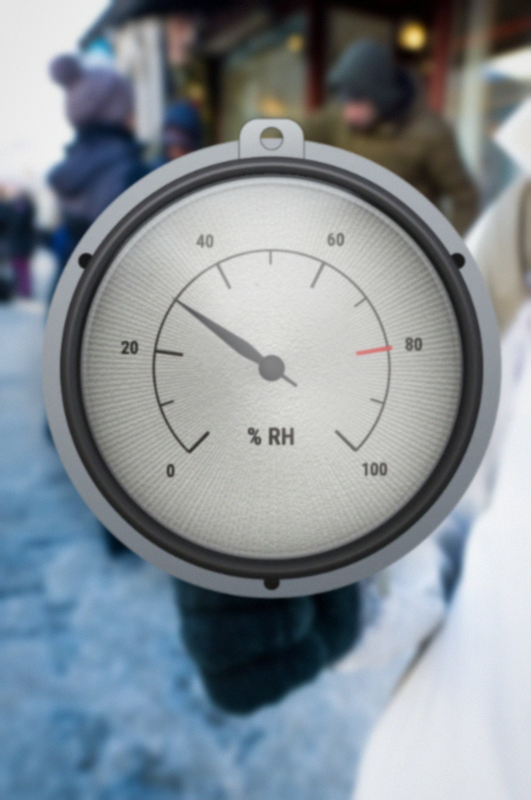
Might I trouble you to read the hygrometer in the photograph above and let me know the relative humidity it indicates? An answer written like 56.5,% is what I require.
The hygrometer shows 30,%
